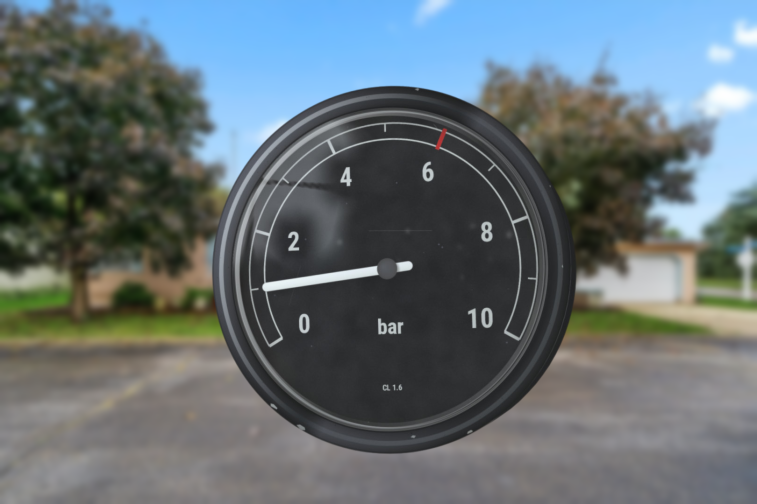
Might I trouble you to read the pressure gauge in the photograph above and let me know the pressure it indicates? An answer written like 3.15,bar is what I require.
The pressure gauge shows 1,bar
